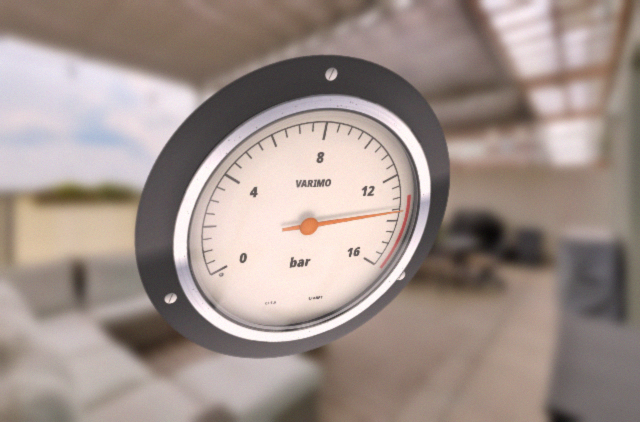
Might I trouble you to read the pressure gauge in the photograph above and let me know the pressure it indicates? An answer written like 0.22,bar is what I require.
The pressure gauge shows 13.5,bar
